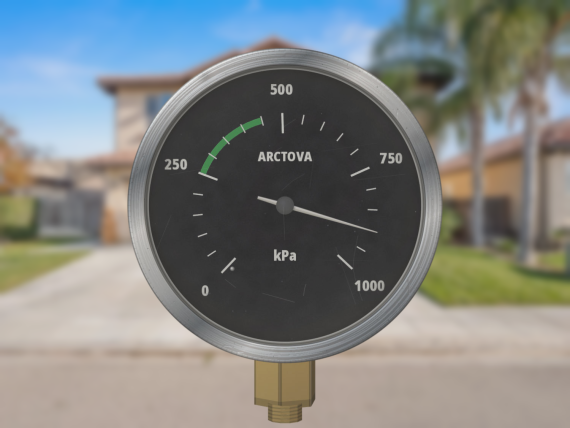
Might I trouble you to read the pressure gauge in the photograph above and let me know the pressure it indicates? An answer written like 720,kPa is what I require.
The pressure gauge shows 900,kPa
